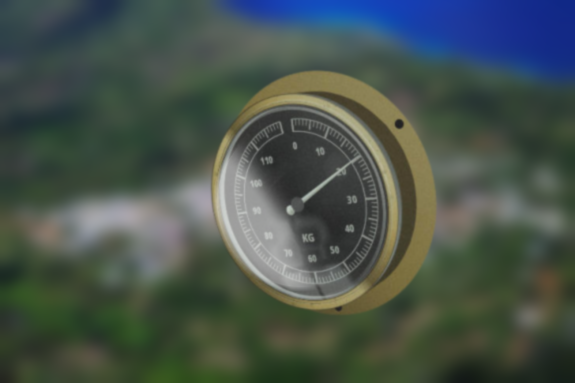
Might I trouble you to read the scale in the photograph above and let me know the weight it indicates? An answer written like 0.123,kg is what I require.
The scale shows 20,kg
